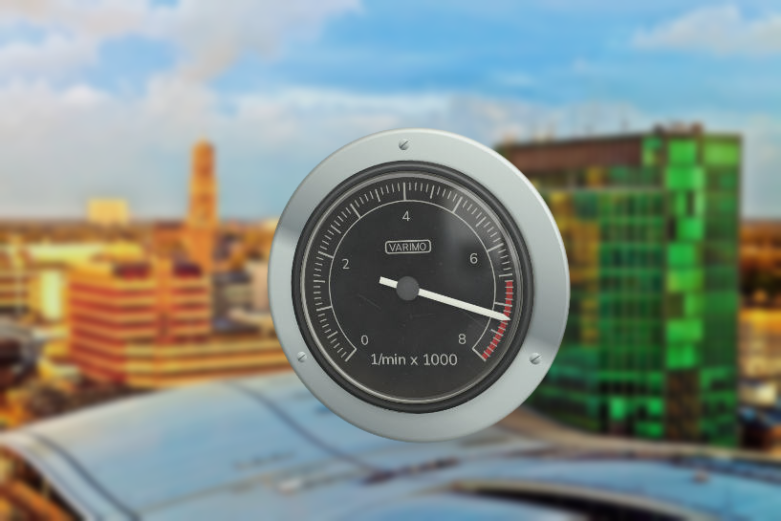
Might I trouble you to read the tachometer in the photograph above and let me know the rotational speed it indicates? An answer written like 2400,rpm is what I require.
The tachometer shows 7200,rpm
